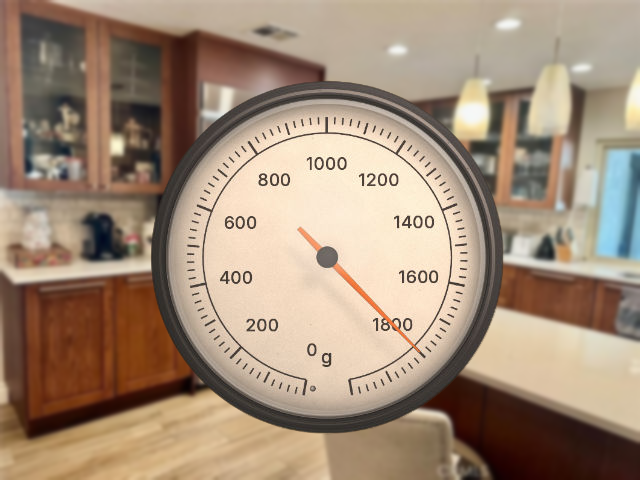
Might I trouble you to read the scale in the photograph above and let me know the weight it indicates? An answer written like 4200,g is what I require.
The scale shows 1800,g
